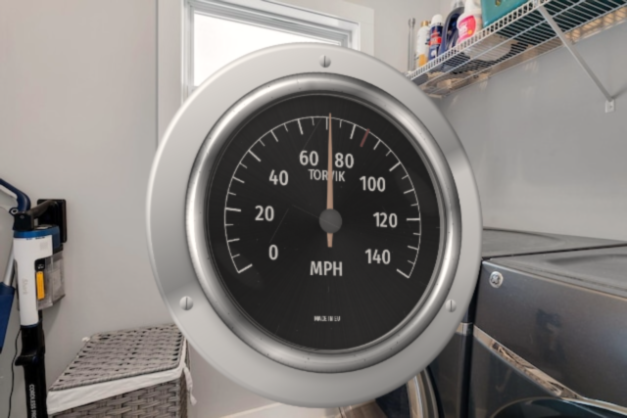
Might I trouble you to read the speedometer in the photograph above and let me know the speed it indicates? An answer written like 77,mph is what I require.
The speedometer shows 70,mph
